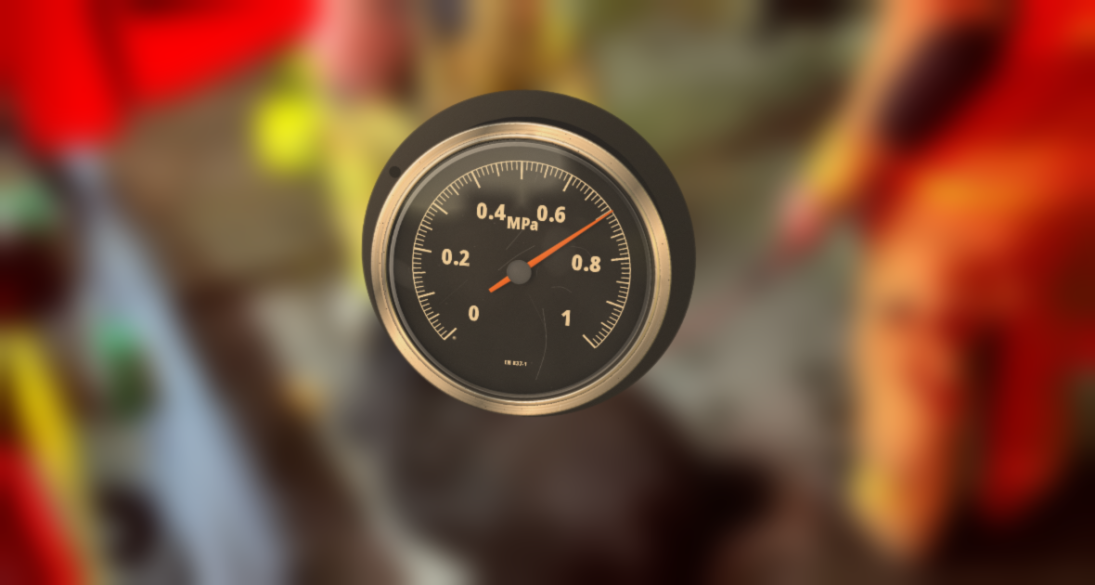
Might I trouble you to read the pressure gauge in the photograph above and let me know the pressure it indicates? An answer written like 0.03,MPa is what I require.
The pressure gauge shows 0.7,MPa
